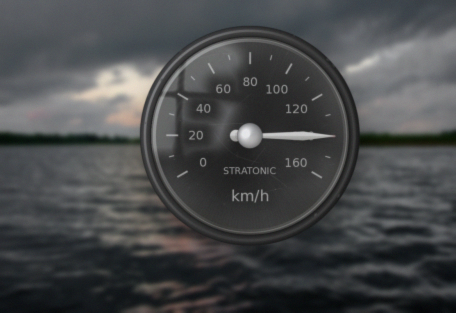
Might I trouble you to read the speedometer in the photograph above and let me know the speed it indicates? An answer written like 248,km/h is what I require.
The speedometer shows 140,km/h
